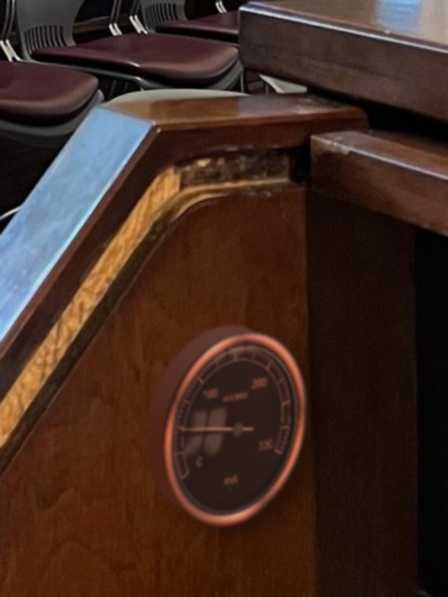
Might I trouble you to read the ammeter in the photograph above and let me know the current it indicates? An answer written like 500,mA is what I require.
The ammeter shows 50,mA
